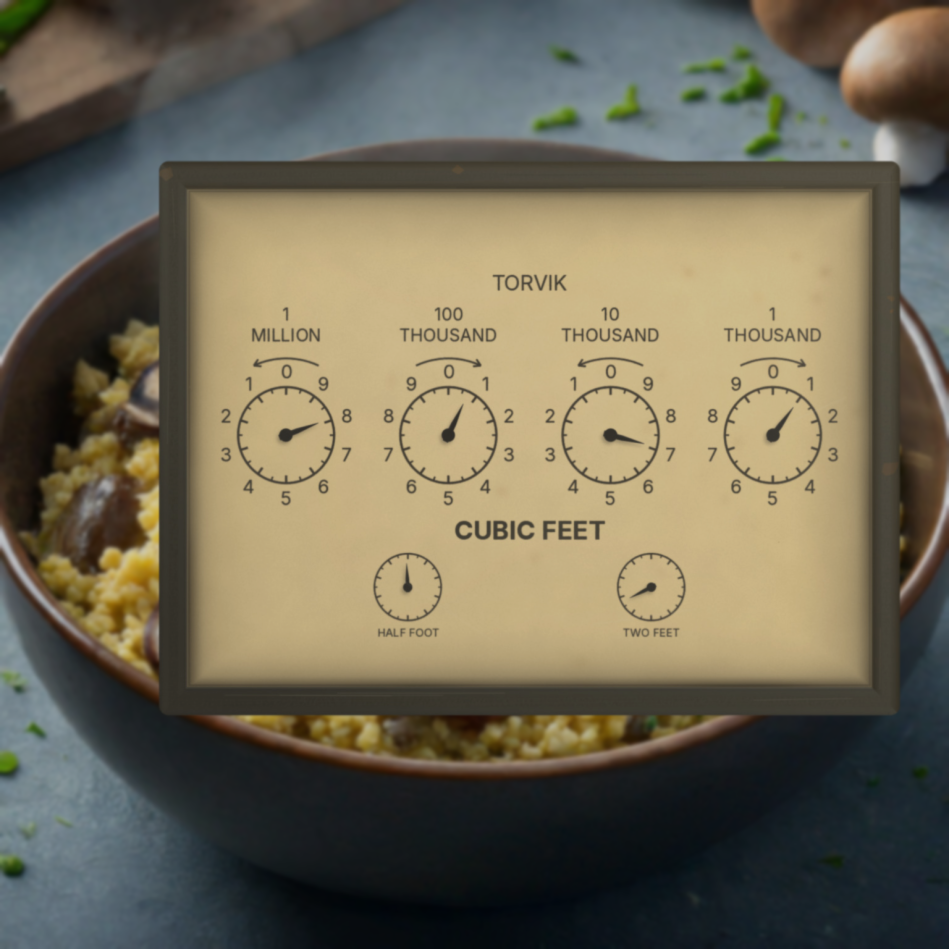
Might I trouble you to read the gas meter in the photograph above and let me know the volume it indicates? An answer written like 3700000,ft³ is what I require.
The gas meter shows 807100,ft³
